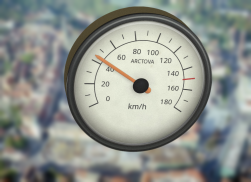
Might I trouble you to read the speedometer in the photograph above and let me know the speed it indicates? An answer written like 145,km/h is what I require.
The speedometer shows 45,km/h
